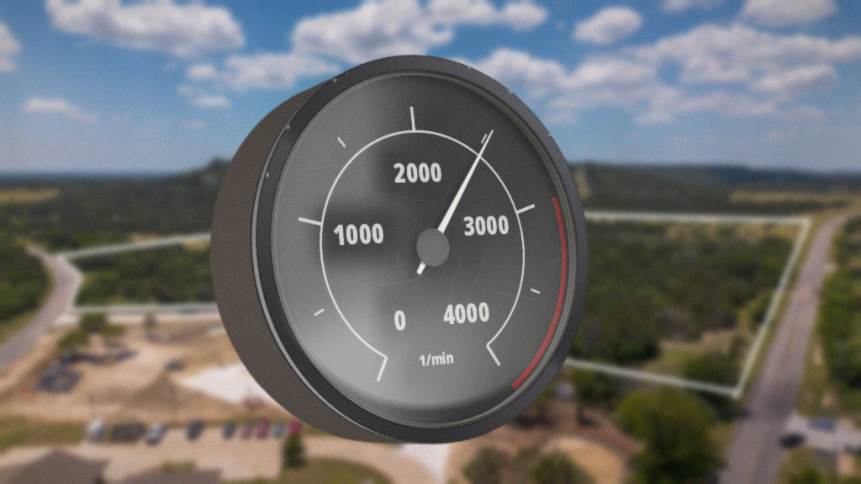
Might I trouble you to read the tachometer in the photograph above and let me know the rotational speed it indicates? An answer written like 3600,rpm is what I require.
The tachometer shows 2500,rpm
